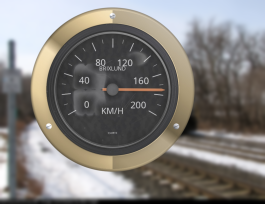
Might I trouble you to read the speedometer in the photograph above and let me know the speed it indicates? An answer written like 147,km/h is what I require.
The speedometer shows 175,km/h
